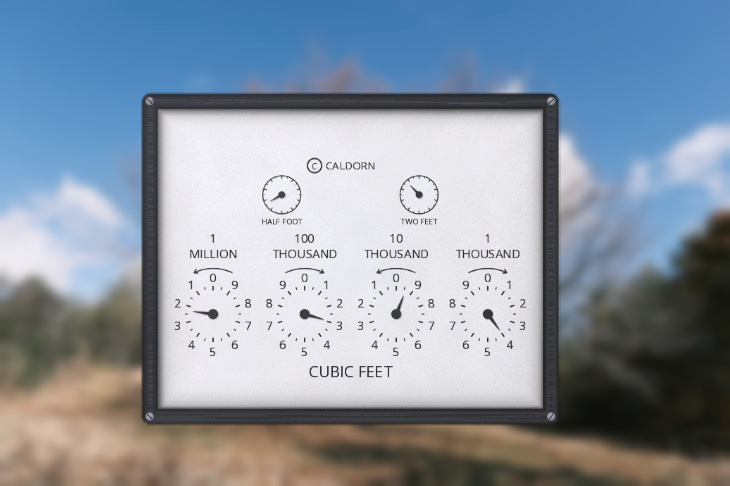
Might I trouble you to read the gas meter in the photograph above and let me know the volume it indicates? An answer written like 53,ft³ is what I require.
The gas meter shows 229400,ft³
